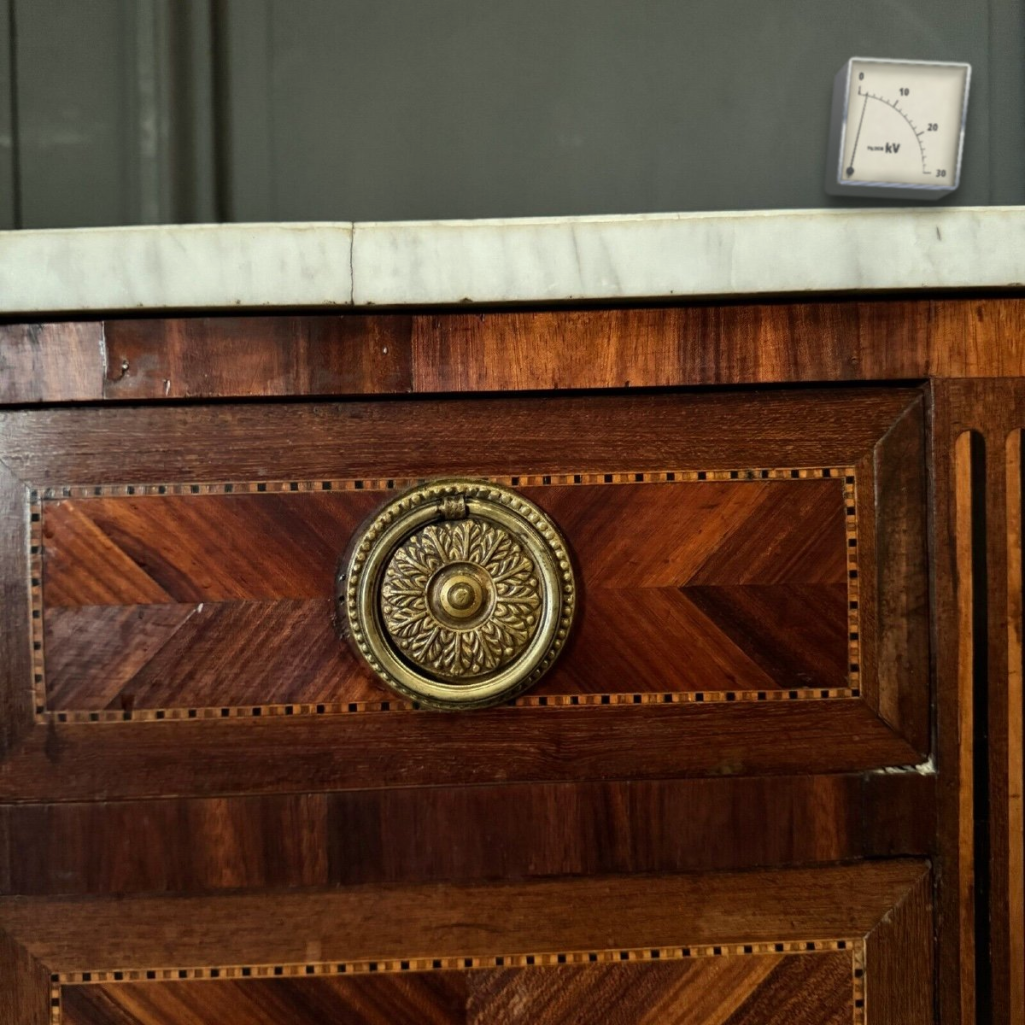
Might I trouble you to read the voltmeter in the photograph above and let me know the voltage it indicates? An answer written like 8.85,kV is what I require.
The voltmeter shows 2,kV
